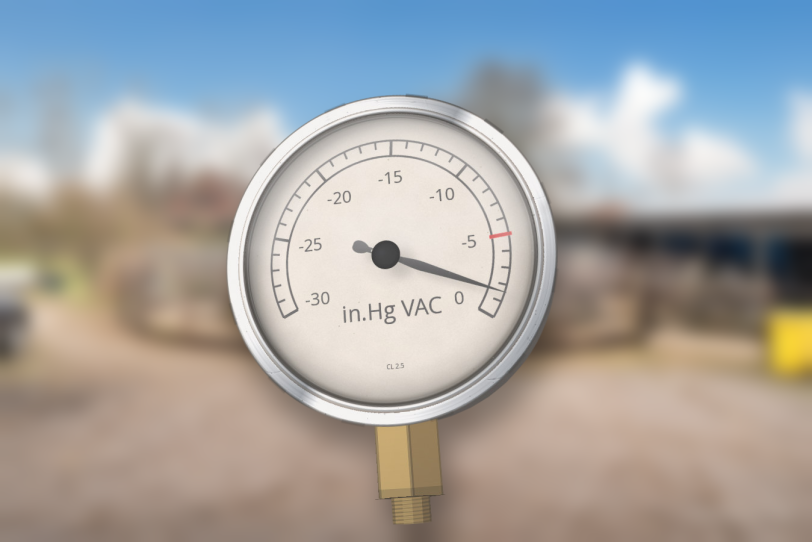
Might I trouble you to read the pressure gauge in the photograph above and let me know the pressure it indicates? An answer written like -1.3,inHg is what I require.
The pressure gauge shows -1.5,inHg
